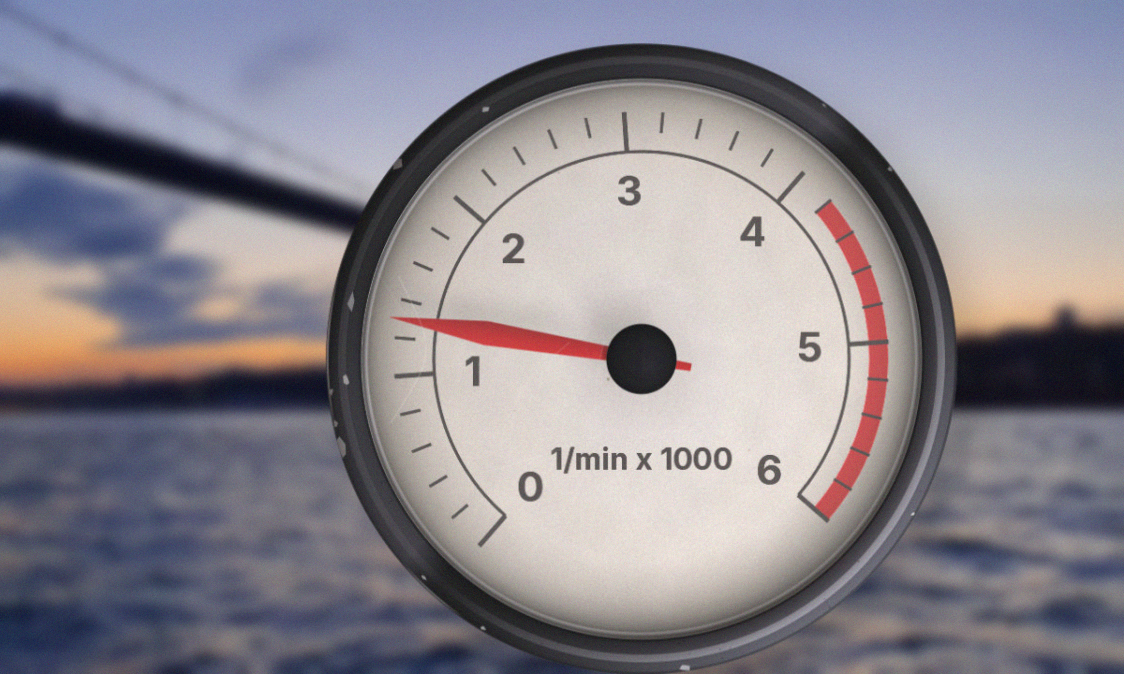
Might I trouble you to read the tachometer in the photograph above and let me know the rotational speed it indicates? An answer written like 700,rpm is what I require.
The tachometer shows 1300,rpm
